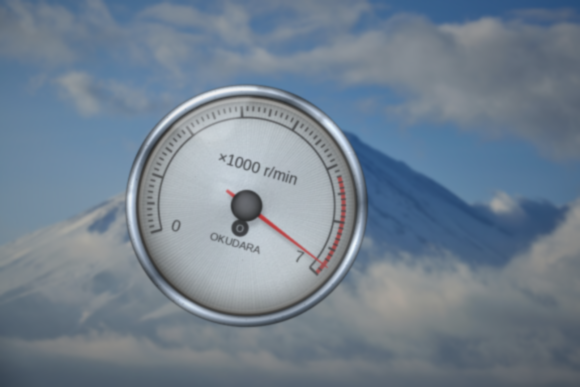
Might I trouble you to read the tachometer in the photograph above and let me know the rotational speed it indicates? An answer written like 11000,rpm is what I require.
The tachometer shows 6800,rpm
